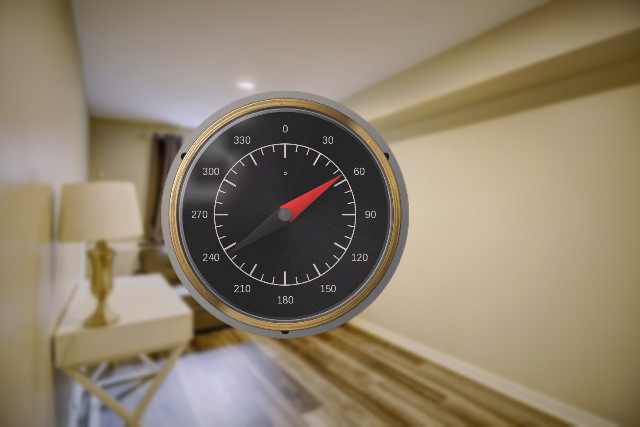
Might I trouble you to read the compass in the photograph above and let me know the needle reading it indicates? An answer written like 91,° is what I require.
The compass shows 55,°
